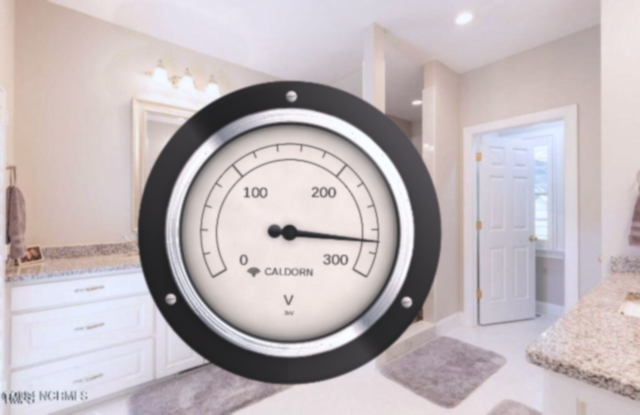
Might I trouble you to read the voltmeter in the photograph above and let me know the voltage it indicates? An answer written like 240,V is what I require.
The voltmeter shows 270,V
